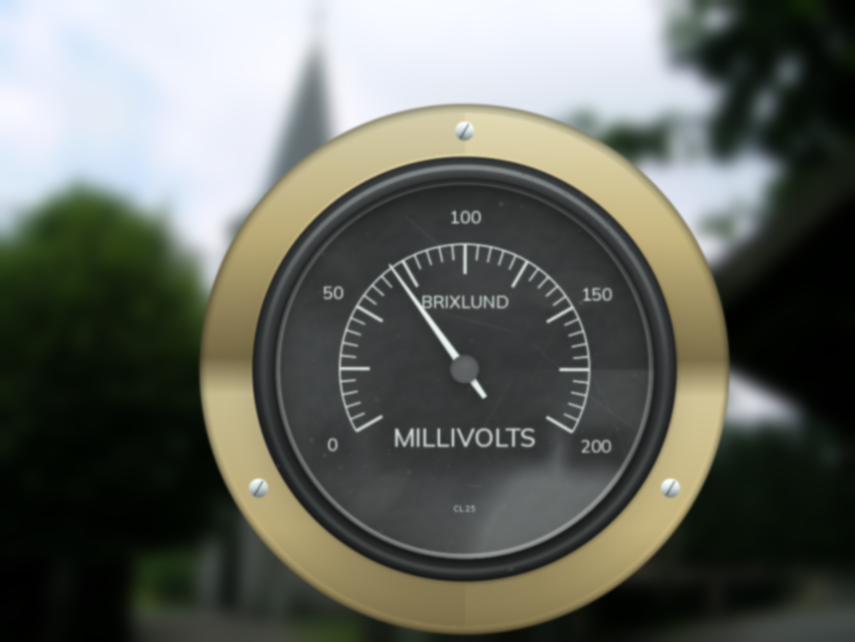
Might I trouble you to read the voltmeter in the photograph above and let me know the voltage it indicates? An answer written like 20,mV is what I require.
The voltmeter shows 70,mV
